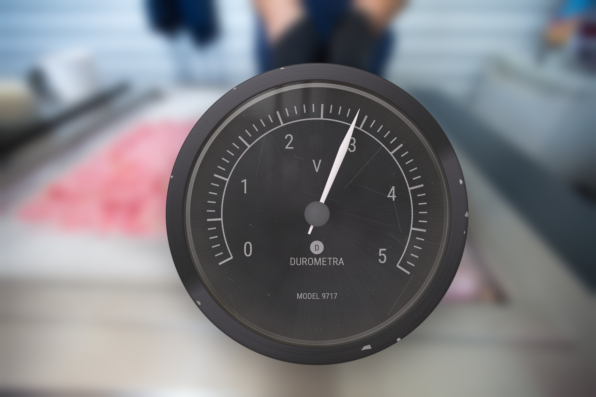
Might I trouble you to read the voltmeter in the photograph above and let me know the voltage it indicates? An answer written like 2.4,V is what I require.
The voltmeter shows 2.9,V
